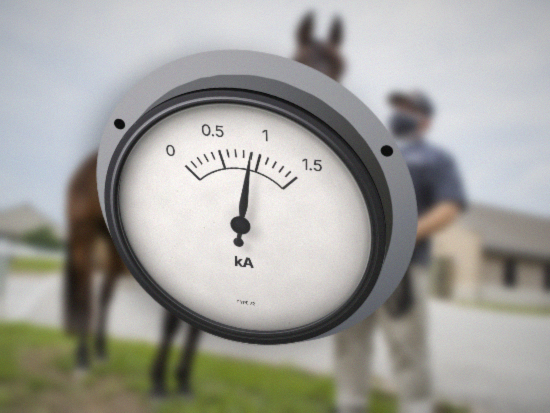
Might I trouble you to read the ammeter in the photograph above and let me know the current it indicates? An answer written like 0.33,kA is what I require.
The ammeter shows 0.9,kA
